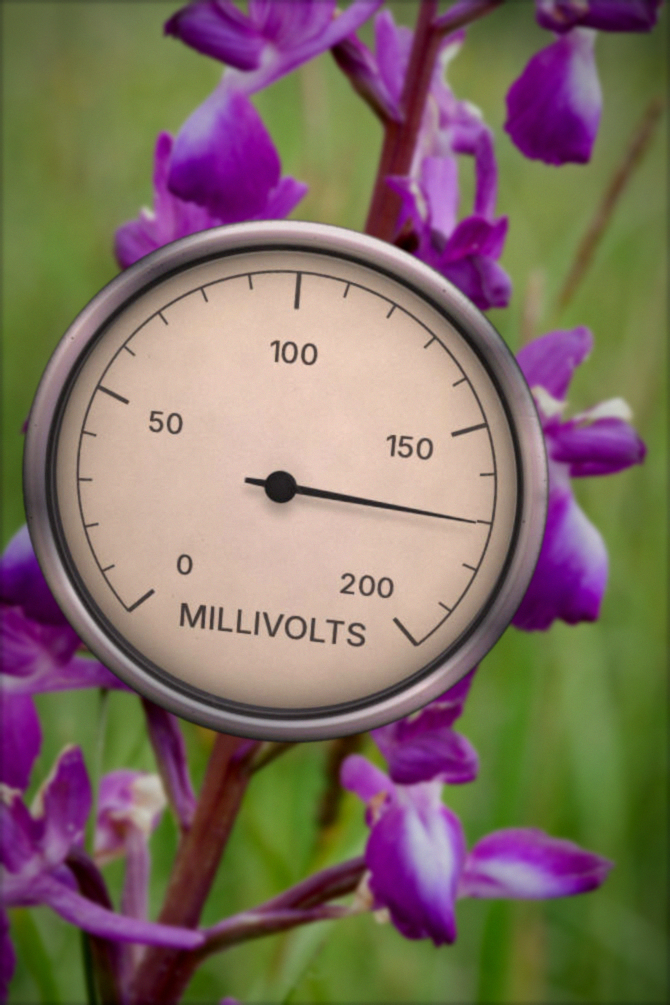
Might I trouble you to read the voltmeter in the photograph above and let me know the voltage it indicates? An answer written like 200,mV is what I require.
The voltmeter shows 170,mV
